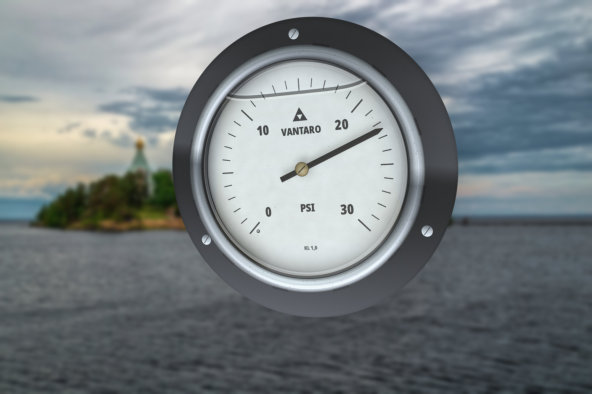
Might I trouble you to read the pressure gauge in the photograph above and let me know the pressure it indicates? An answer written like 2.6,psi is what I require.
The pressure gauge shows 22.5,psi
